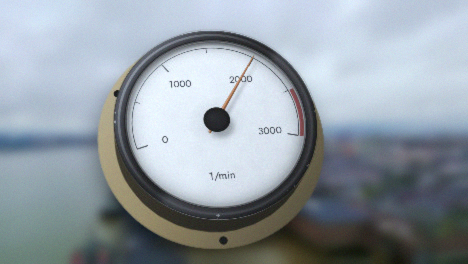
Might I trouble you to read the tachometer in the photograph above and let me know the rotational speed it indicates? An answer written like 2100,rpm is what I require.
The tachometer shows 2000,rpm
